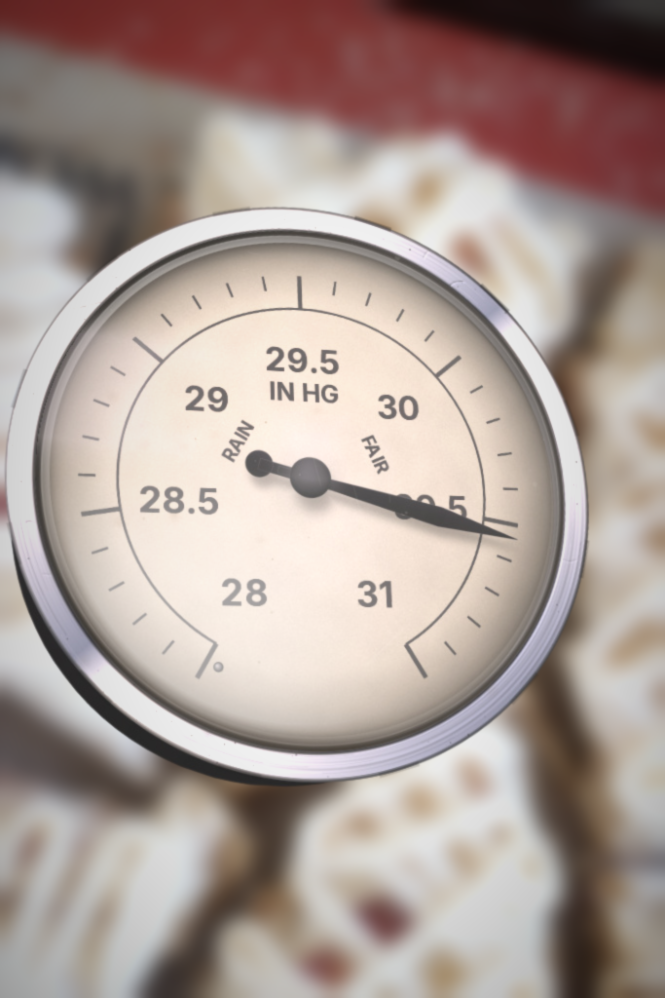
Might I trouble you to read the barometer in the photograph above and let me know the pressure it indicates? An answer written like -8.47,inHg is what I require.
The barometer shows 30.55,inHg
